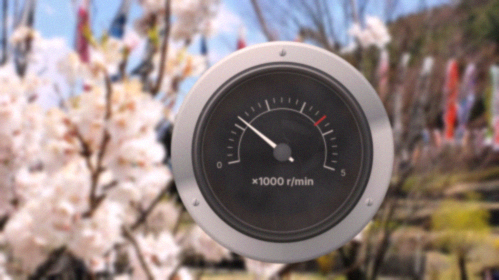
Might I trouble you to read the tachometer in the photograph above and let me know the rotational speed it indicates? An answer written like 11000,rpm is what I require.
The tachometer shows 1200,rpm
